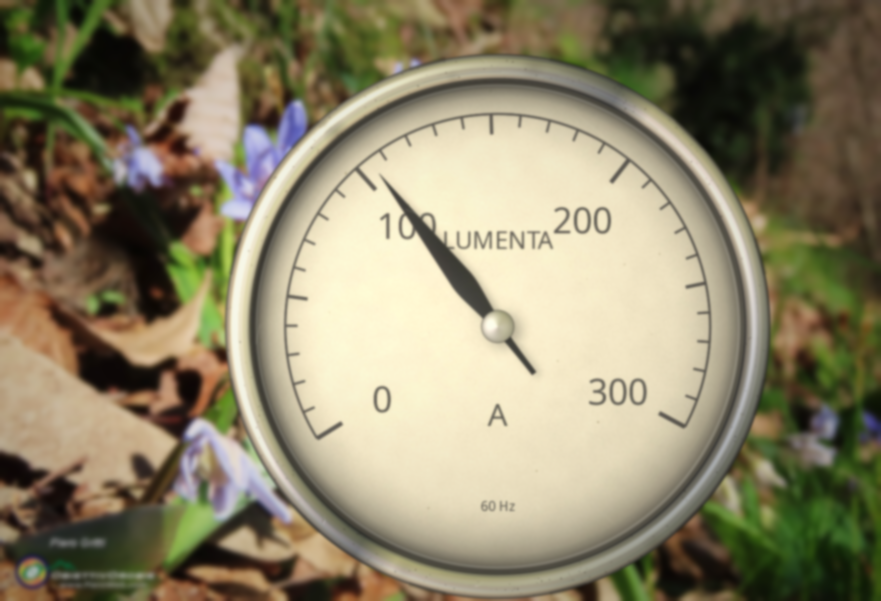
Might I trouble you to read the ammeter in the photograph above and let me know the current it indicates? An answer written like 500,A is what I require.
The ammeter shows 105,A
